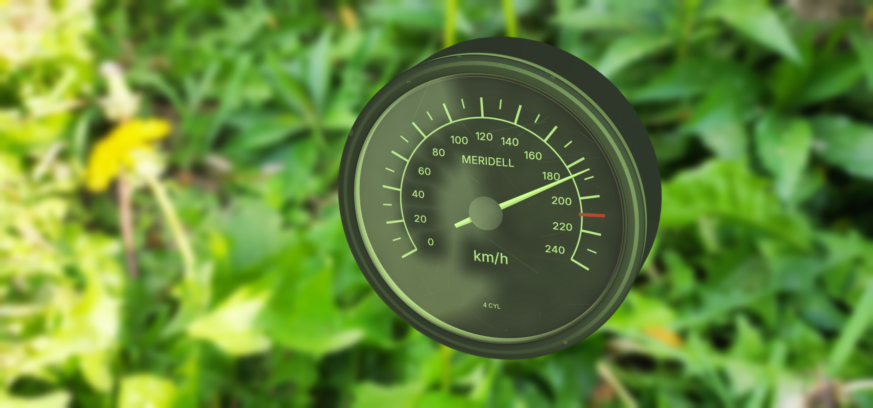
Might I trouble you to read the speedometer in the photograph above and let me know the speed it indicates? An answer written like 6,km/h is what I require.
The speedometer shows 185,km/h
